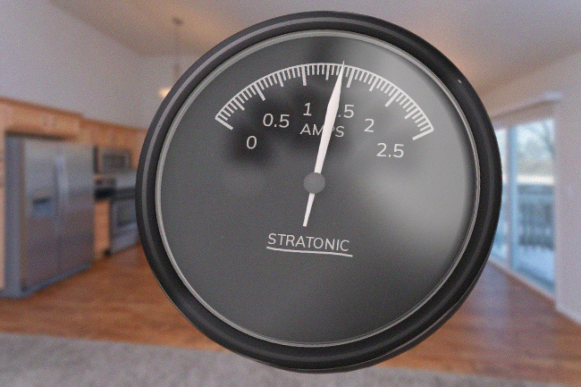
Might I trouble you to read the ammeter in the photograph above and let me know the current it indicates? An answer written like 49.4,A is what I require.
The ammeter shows 1.4,A
